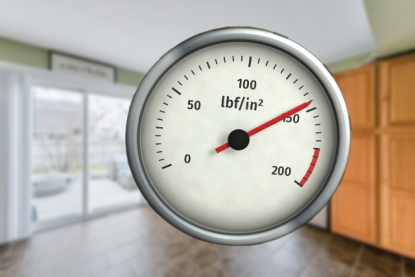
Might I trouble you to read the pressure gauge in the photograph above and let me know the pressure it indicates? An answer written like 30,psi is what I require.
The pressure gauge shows 145,psi
